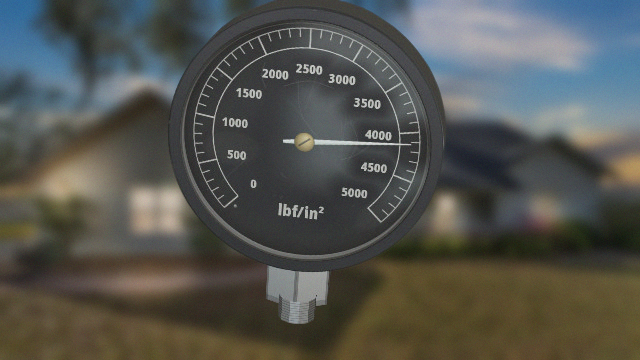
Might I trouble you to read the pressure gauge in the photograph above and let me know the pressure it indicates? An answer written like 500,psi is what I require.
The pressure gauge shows 4100,psi
